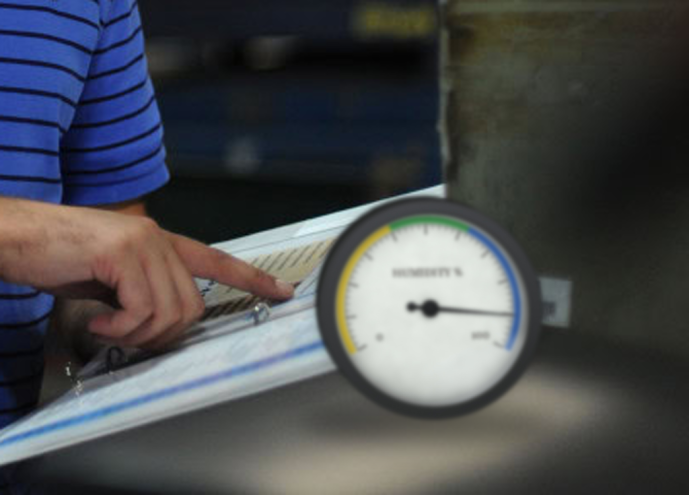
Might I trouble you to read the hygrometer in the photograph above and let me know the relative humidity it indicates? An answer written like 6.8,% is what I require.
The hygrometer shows 90,%
